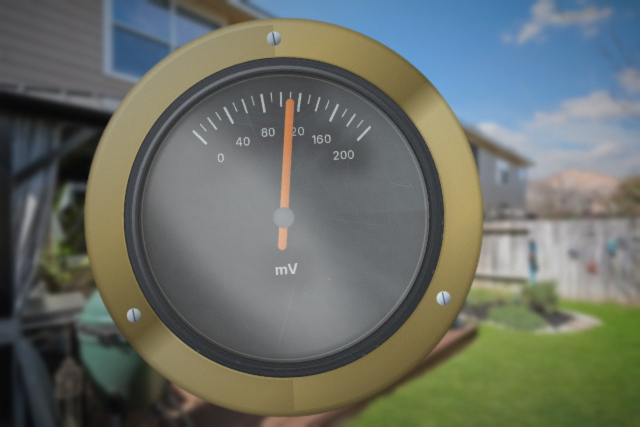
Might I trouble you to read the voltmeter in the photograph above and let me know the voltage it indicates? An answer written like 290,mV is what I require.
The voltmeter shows 110,mV
